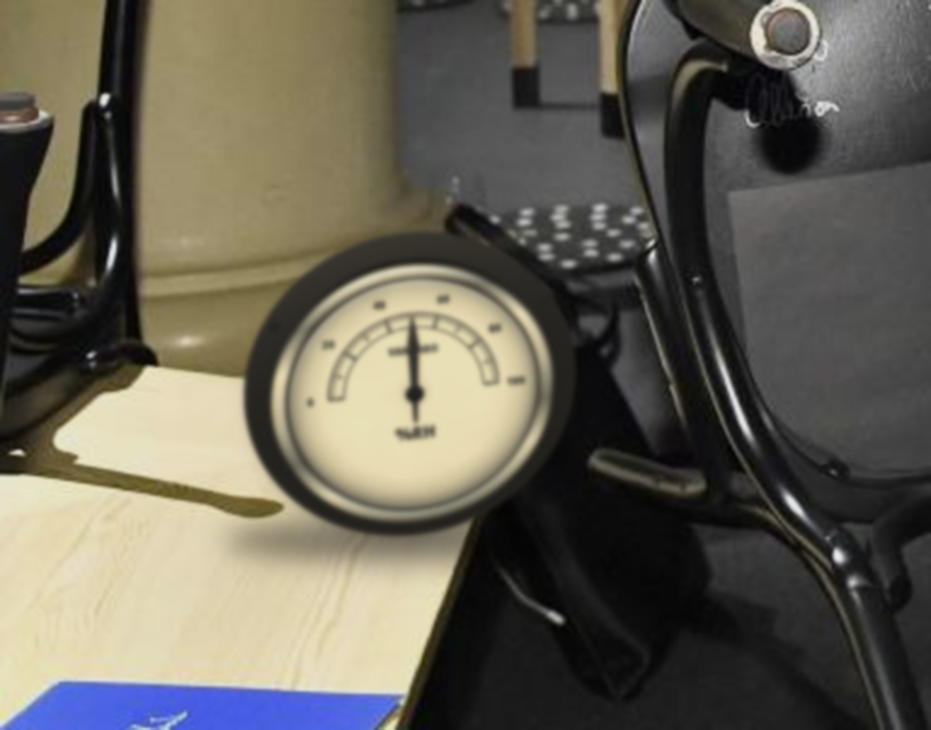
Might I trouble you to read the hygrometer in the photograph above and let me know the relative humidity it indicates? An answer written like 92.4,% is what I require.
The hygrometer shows 50,%
